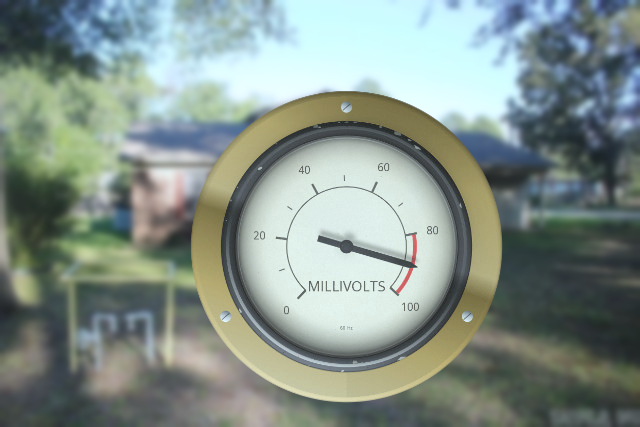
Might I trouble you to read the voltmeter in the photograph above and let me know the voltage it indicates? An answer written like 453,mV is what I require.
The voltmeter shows 90,mV
